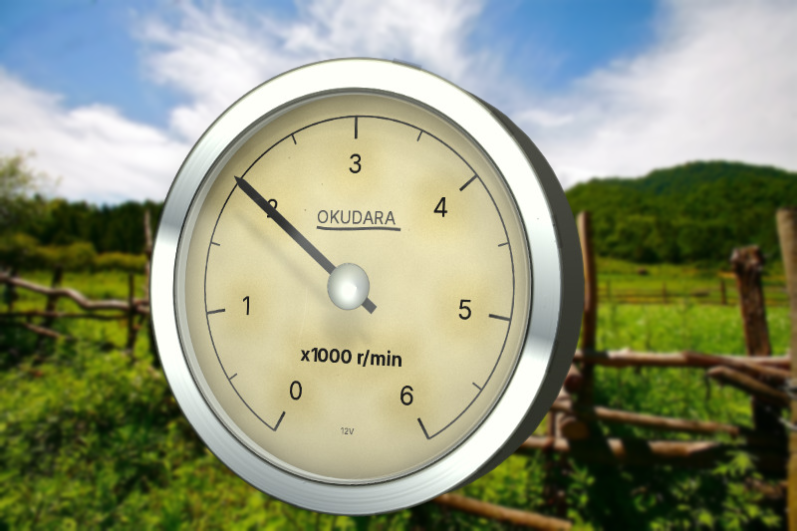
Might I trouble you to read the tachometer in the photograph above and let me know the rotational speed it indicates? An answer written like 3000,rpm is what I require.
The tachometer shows 2000,rpm
